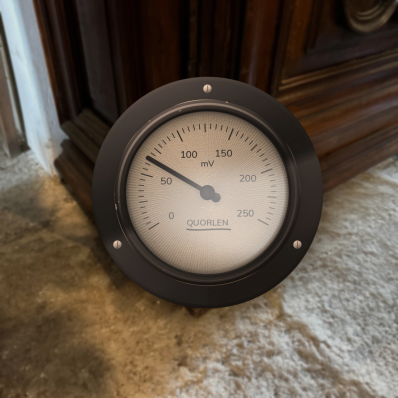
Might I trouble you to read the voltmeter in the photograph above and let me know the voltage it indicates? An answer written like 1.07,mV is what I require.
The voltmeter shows 65,mV
